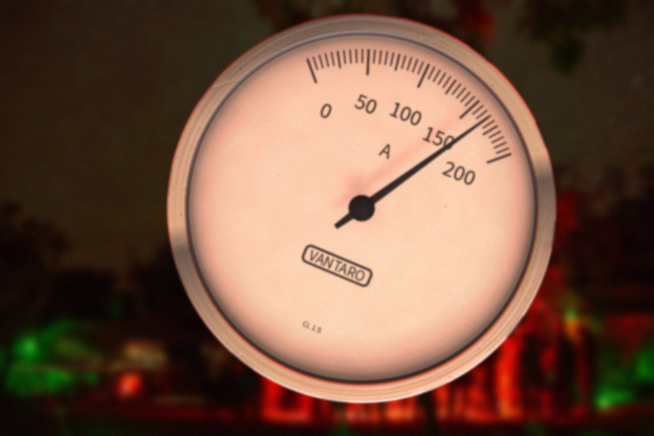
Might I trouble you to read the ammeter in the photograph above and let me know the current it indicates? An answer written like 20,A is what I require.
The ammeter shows 165,A
